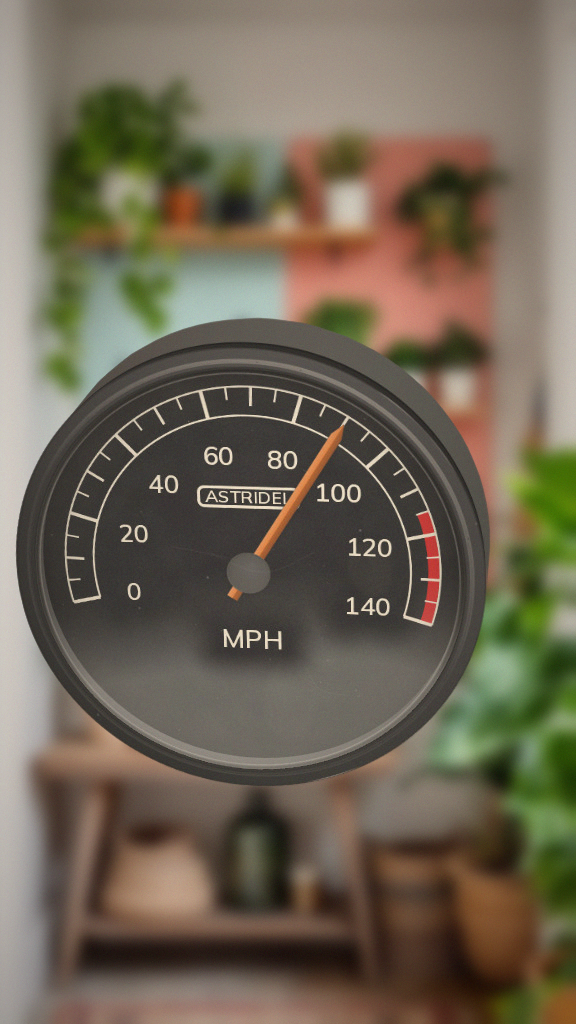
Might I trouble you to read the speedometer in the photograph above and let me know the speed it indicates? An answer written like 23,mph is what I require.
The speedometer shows 90,mph
